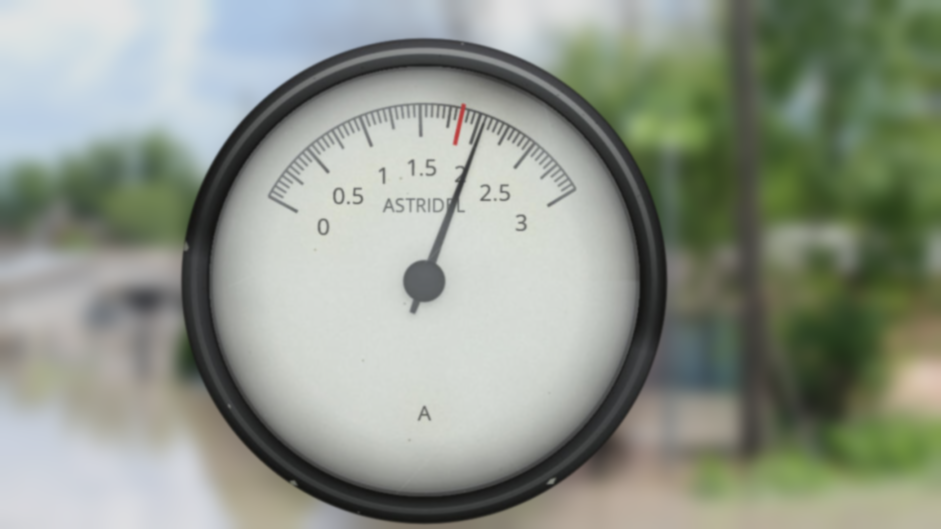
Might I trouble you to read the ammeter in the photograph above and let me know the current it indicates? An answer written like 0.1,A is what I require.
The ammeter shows 2.05,A
